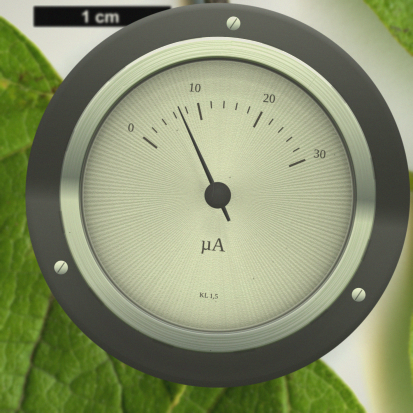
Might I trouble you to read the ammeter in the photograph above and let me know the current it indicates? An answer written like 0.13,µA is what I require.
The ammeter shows 7,µA
